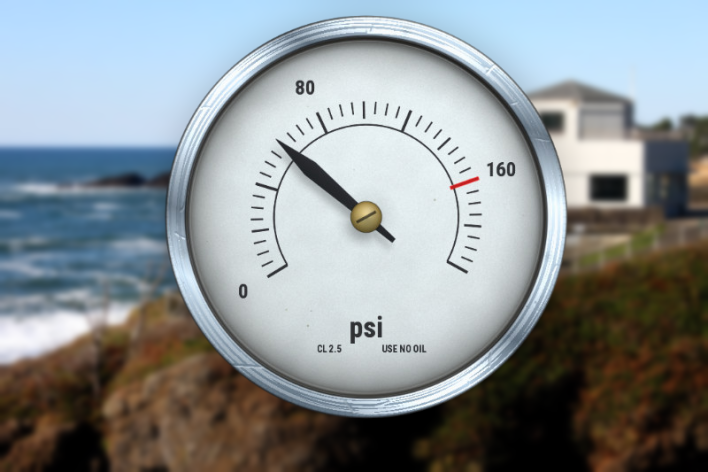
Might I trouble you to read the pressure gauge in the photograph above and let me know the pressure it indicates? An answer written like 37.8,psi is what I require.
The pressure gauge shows 60,psi
